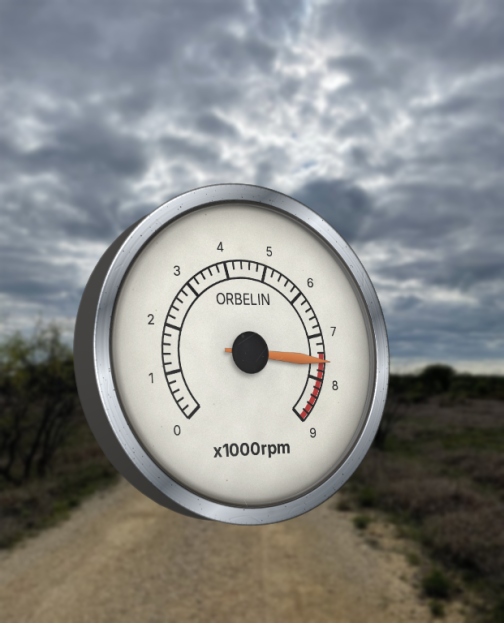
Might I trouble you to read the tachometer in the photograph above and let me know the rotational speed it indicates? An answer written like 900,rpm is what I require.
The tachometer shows 7600,rpm
